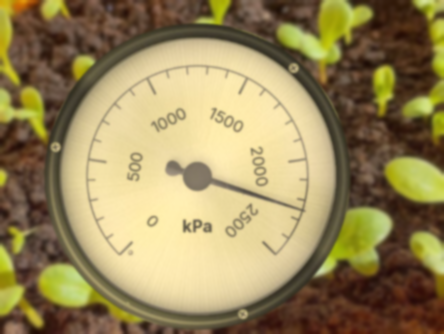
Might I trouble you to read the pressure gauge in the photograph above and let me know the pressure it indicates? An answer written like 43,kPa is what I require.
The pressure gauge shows 2250,kPa
